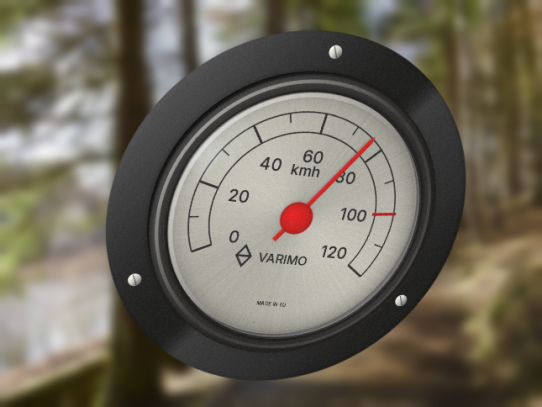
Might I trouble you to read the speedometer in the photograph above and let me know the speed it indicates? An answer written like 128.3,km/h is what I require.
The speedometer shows 75,km/h
